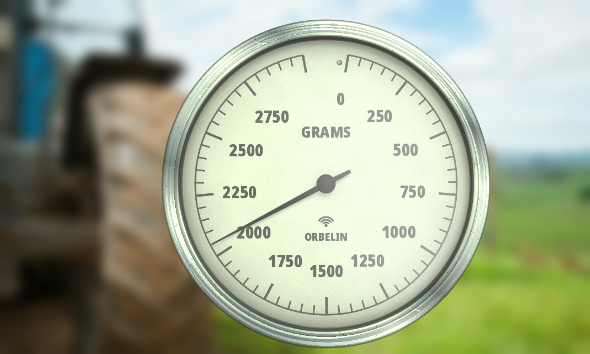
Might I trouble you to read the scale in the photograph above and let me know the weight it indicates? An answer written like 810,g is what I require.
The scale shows 2050,g
